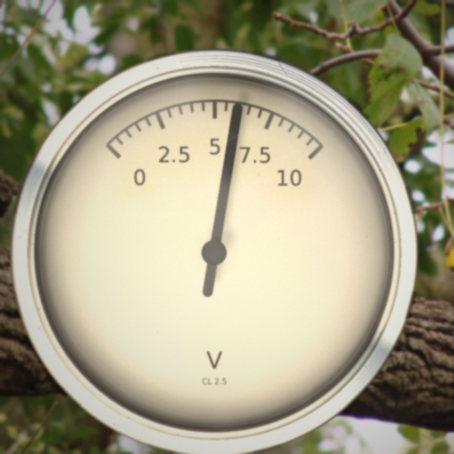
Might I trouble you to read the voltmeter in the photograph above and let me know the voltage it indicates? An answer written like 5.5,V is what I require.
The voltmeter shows 6,V
